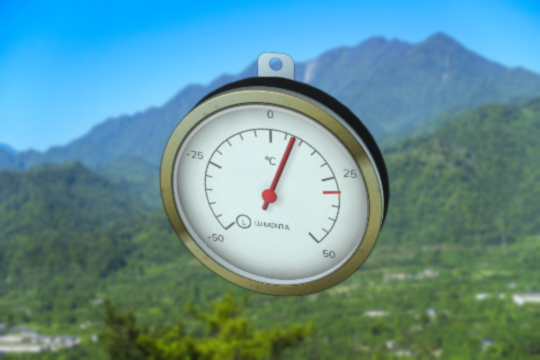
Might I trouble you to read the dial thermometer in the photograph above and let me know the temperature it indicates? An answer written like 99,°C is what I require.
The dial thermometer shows 7.5,°C
